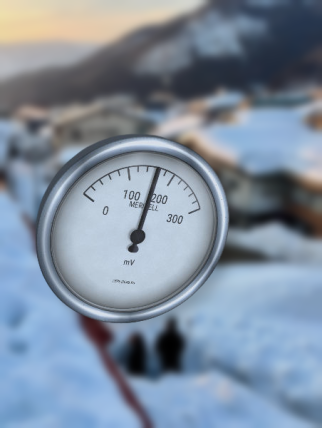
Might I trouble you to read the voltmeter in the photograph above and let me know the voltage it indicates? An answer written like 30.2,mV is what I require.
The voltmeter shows 160,mV
